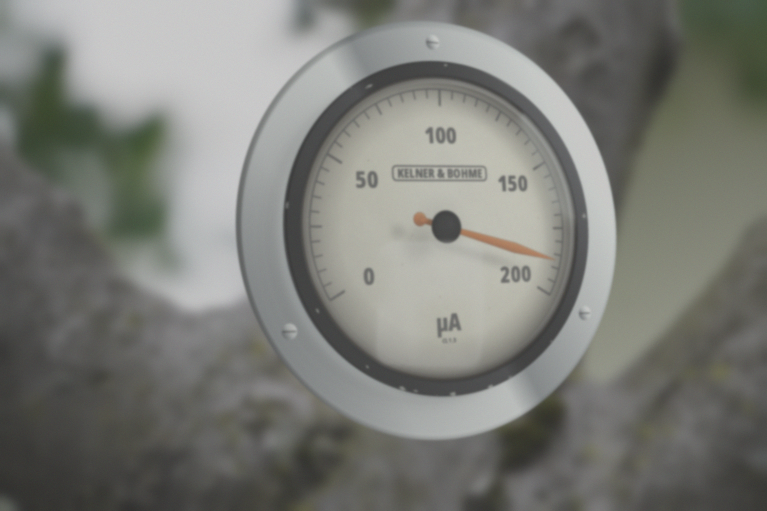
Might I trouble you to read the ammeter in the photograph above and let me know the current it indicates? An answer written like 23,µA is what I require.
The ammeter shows 187.5,µA
